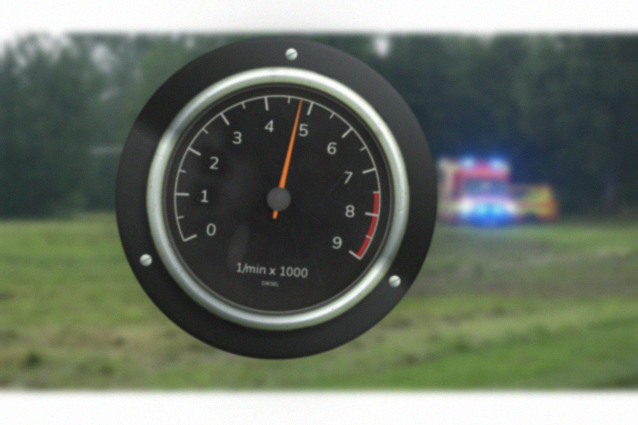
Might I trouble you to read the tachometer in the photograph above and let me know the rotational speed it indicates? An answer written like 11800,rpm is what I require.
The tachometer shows 4750,rpm
